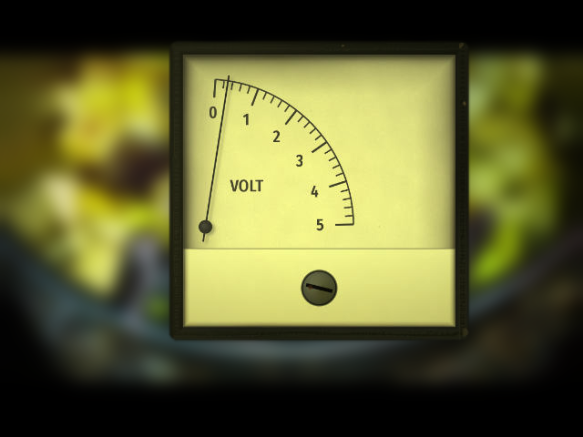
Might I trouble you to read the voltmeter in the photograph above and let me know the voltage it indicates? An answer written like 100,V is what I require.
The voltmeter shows 0.3,V
